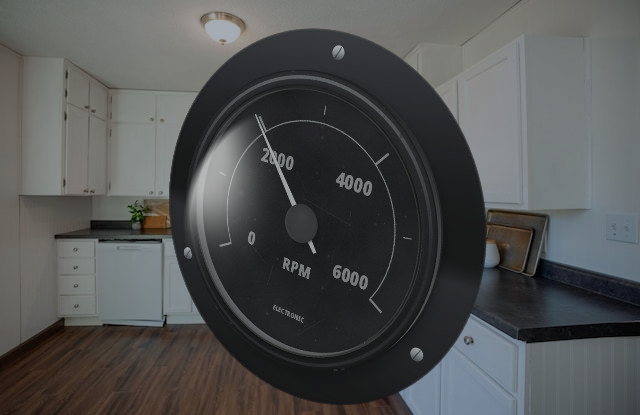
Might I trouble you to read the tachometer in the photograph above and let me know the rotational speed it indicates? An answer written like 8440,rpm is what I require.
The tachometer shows 2000,rpm
